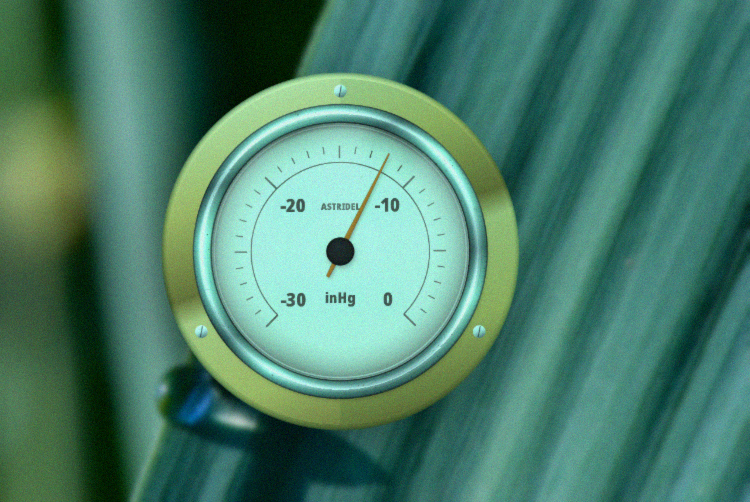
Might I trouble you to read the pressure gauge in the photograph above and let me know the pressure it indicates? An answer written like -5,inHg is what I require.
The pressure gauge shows -12,inHg
